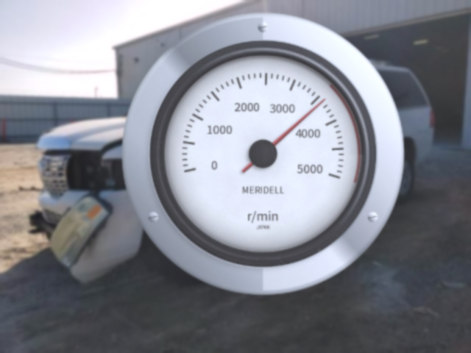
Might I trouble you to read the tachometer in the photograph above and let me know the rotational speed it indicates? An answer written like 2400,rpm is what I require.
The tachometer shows 3600,rpm
